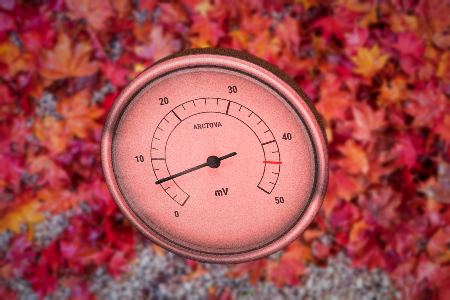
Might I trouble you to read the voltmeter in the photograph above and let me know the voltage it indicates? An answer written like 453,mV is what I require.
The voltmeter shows 6,mV
